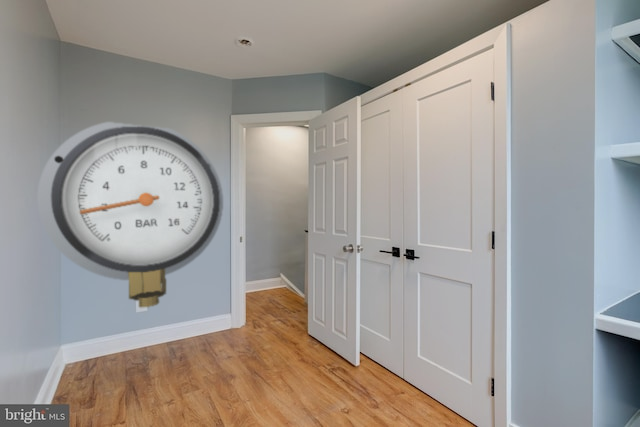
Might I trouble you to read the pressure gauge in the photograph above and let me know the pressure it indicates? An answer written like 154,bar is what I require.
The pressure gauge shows 2,bar
